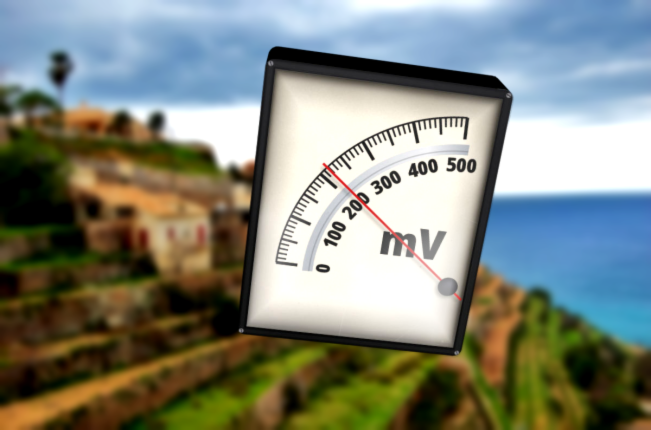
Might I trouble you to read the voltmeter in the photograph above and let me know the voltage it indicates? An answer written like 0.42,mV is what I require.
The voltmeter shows 220,mV
